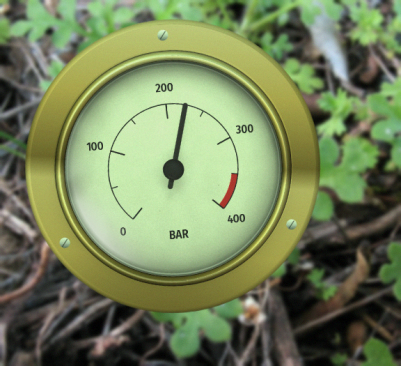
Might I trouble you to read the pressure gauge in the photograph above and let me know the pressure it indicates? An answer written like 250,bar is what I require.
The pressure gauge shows 225,bar
